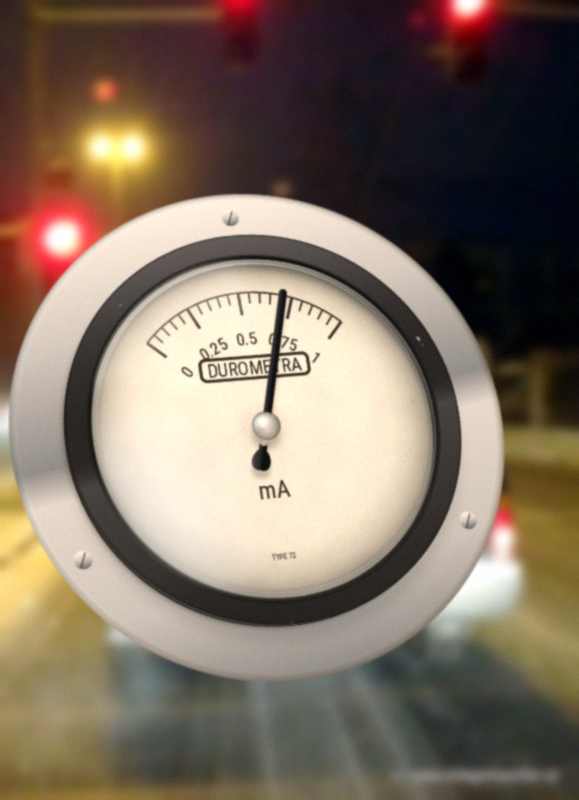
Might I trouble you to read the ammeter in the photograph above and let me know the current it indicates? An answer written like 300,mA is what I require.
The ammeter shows 0.7,mA
